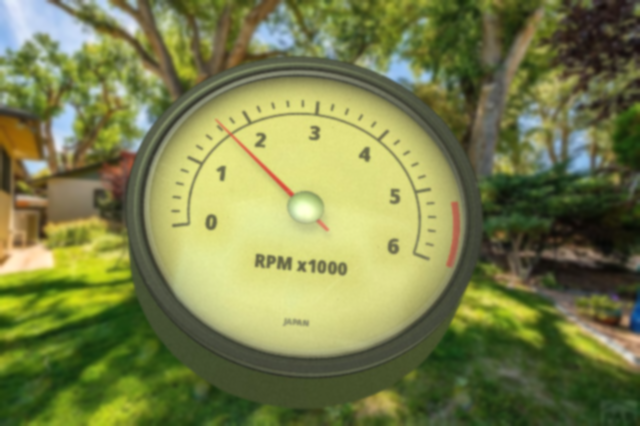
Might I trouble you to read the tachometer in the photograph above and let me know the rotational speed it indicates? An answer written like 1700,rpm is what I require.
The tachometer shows 1600,rpm
